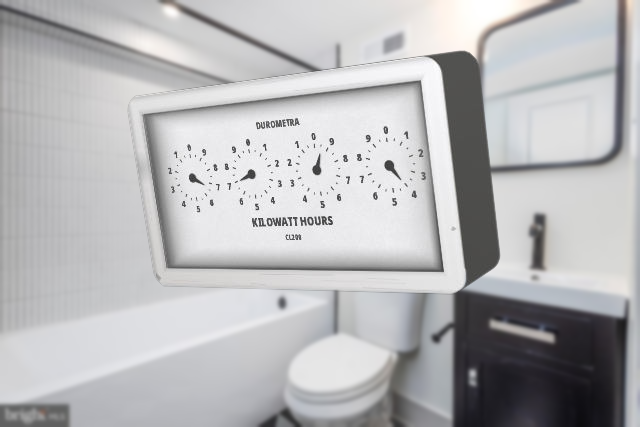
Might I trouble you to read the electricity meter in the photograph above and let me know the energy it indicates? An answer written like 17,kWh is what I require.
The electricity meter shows 6694,kWh
